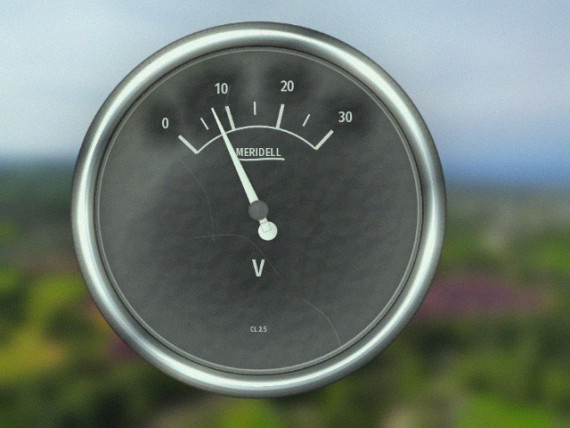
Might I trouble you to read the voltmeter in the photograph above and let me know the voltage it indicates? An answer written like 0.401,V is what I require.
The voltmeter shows 7.5,V
